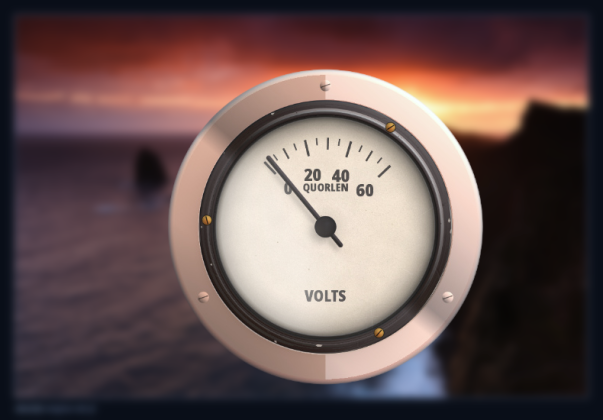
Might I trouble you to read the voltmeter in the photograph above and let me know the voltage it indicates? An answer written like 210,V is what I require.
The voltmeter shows 2.5,V
